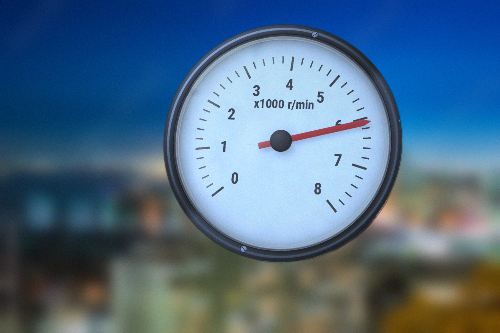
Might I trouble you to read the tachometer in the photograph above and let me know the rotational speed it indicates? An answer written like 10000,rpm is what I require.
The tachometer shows 6100,rpm
